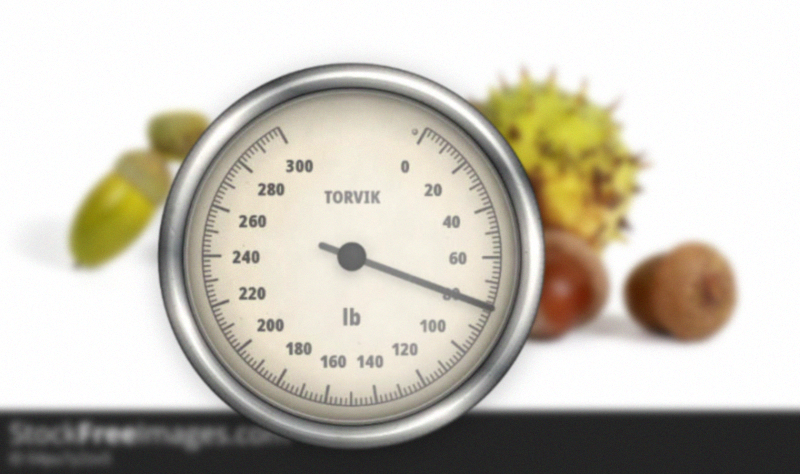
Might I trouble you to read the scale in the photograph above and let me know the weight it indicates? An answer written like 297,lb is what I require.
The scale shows 80,lb
